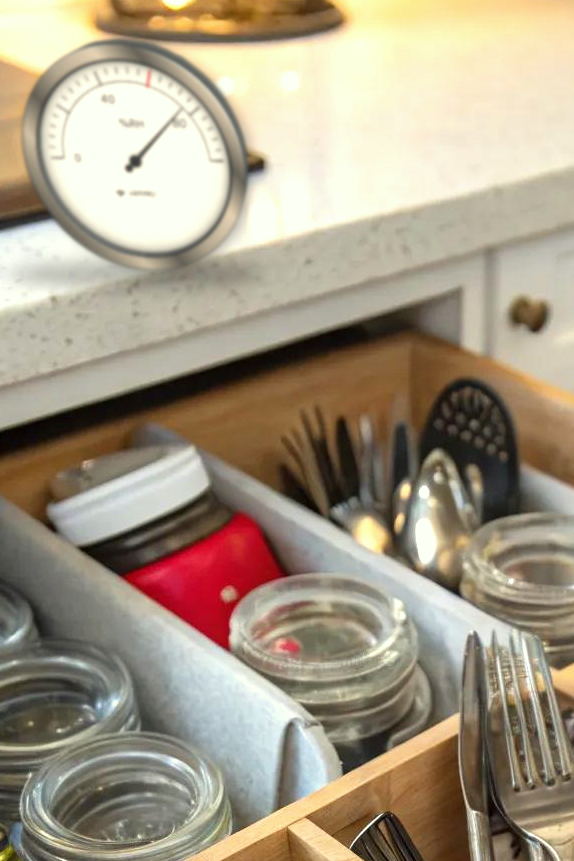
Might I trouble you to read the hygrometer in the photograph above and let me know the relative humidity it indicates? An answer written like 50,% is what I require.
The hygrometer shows 76,%
